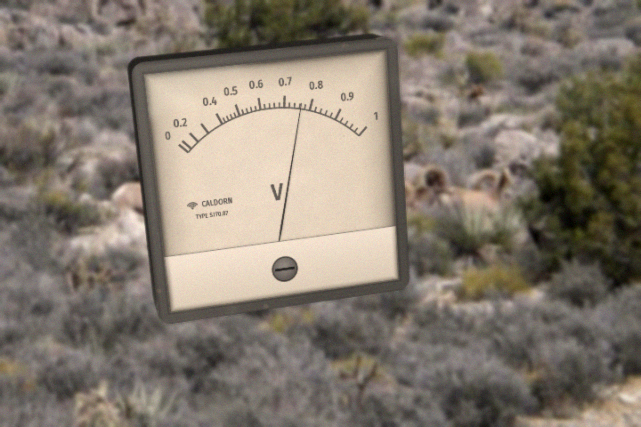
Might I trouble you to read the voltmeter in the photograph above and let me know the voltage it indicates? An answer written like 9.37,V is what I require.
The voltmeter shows 0.76,V
